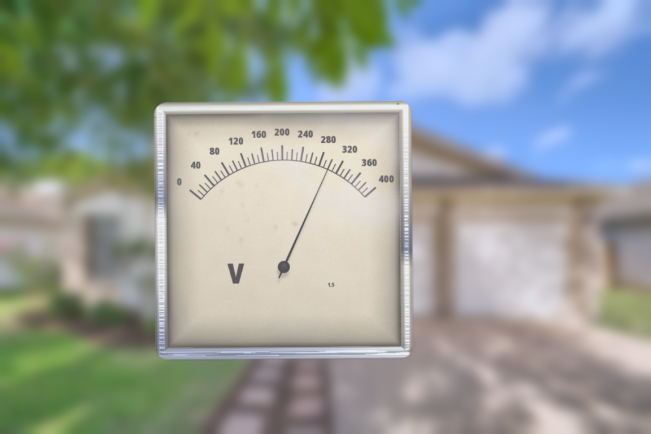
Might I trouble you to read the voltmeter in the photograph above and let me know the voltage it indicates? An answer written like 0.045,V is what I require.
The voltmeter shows 300,V
